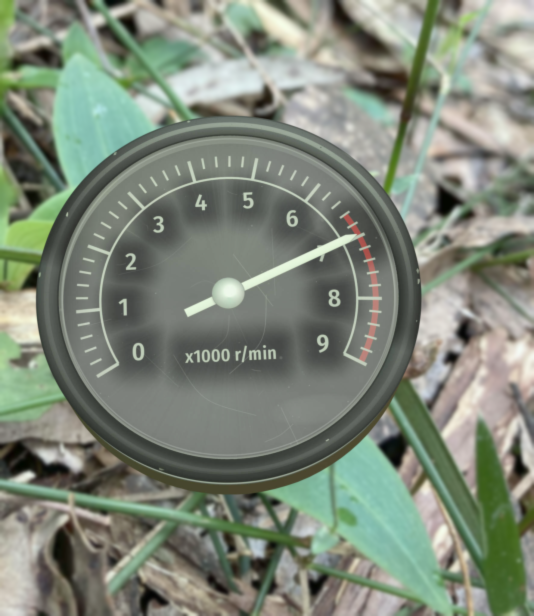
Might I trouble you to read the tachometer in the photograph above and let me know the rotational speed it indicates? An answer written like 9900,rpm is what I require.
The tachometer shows 7000,rpm
